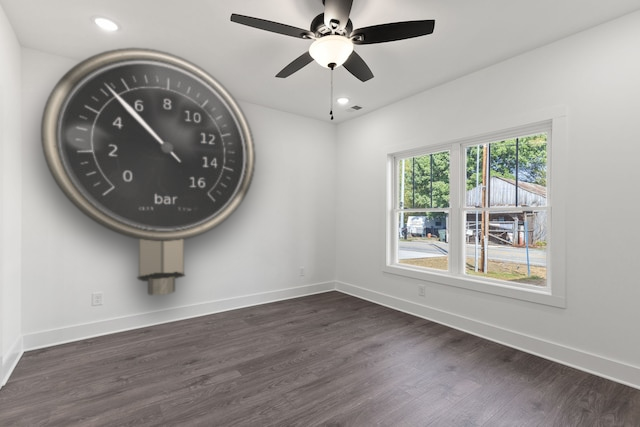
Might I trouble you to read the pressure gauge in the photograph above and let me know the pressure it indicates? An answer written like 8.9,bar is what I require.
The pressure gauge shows 5.25,bar
